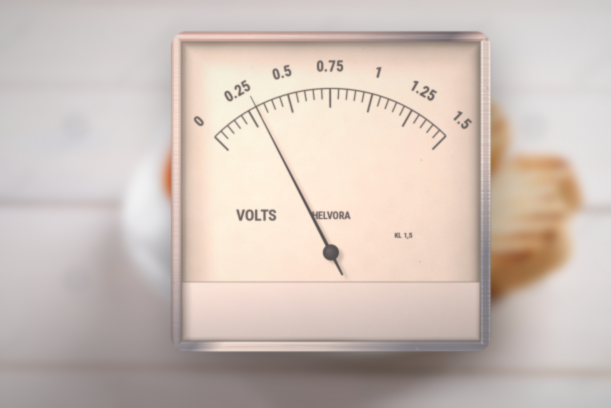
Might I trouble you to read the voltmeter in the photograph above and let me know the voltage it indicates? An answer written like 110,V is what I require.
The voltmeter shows 0.3,V
